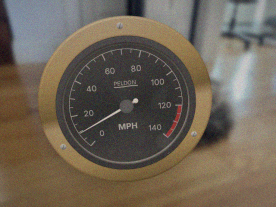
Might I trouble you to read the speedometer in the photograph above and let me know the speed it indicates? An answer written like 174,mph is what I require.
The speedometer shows 10,mph
